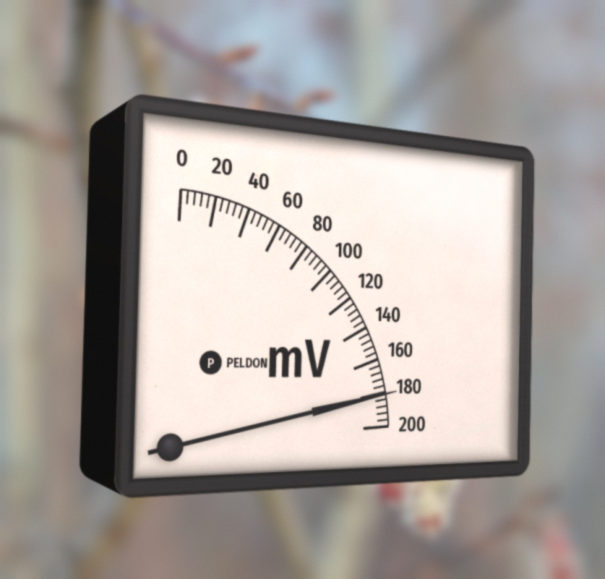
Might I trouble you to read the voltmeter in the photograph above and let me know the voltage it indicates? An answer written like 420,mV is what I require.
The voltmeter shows 180,mV
